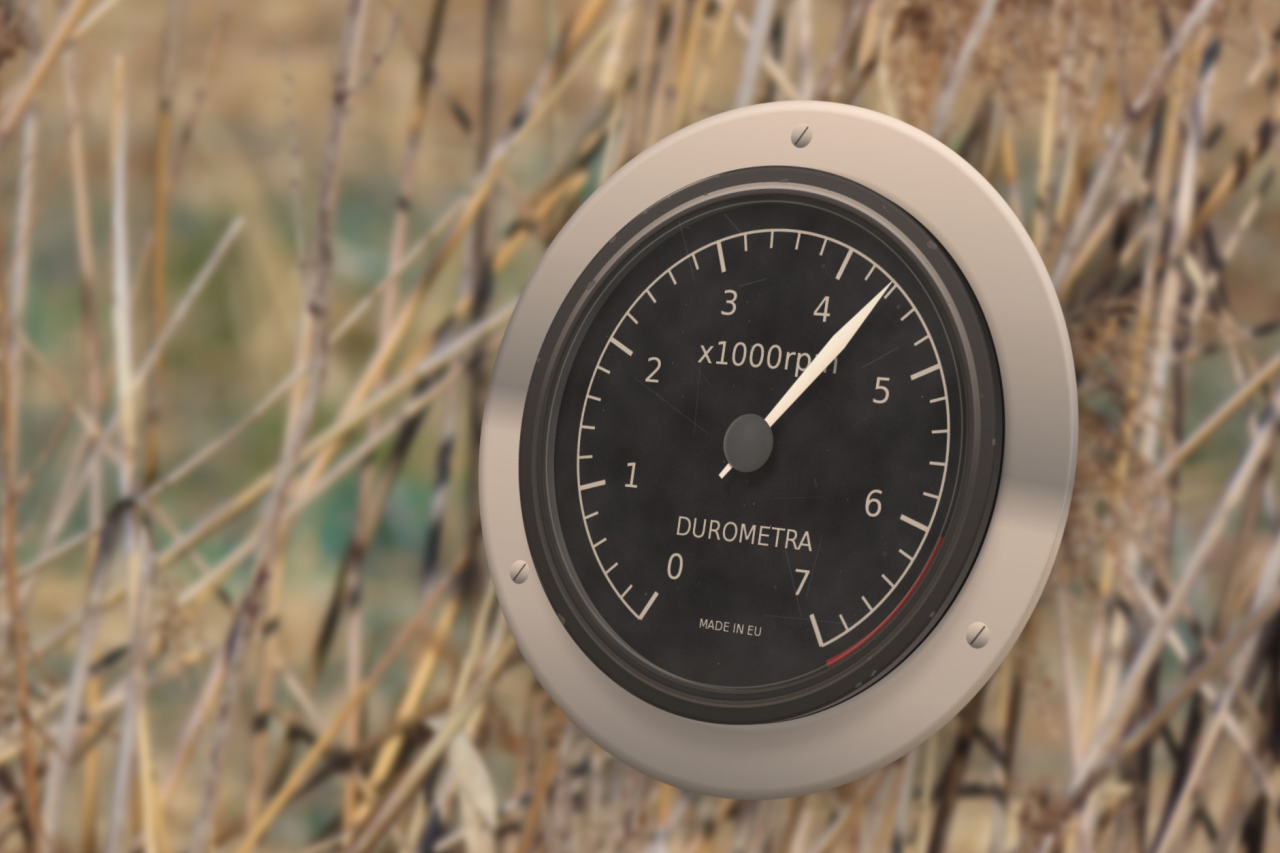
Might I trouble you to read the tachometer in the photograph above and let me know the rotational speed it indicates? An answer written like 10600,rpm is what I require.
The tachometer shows 4400,rpm
